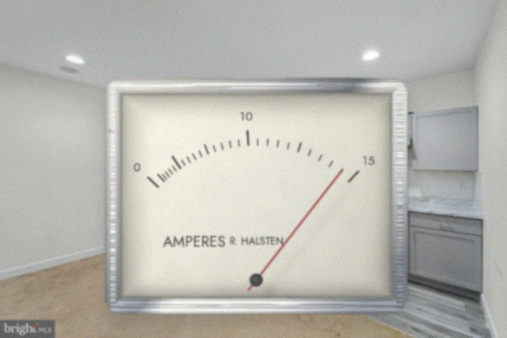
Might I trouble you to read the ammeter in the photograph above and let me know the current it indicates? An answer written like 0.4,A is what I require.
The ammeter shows 14.5,A
